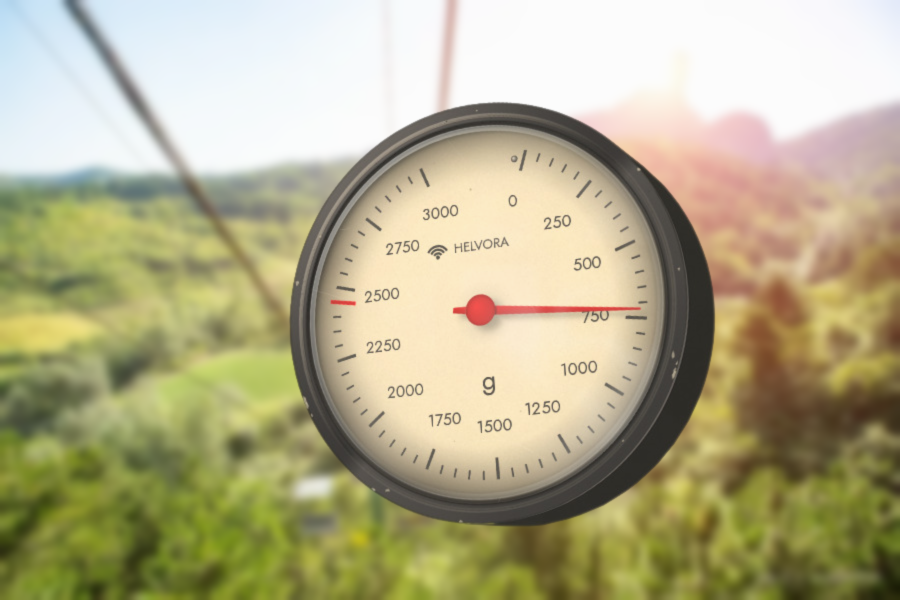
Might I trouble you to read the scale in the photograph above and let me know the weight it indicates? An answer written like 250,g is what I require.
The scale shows 725,g
